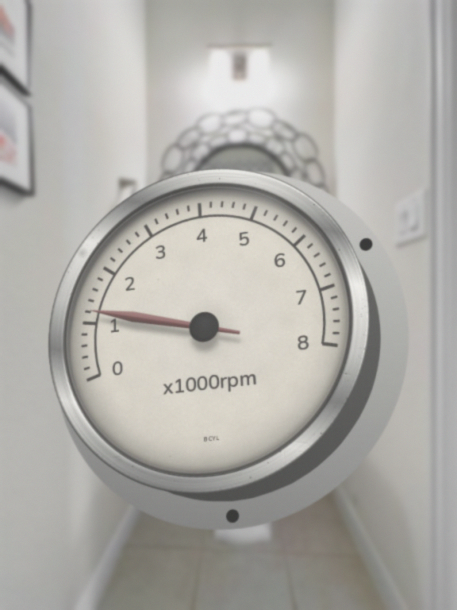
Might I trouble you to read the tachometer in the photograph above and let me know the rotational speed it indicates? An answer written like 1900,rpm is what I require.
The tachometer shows 1200,rpm
